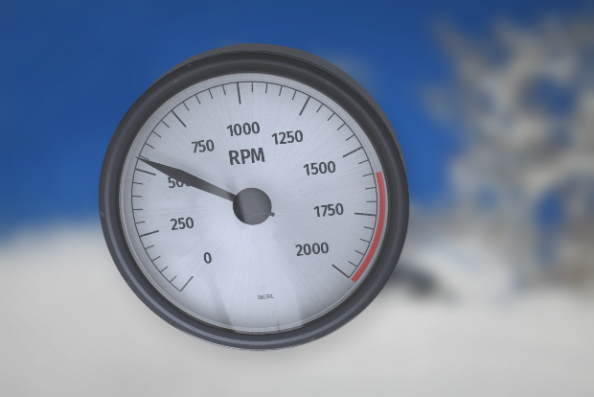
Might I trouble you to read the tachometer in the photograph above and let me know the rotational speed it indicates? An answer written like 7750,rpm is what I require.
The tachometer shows 550,rpm
